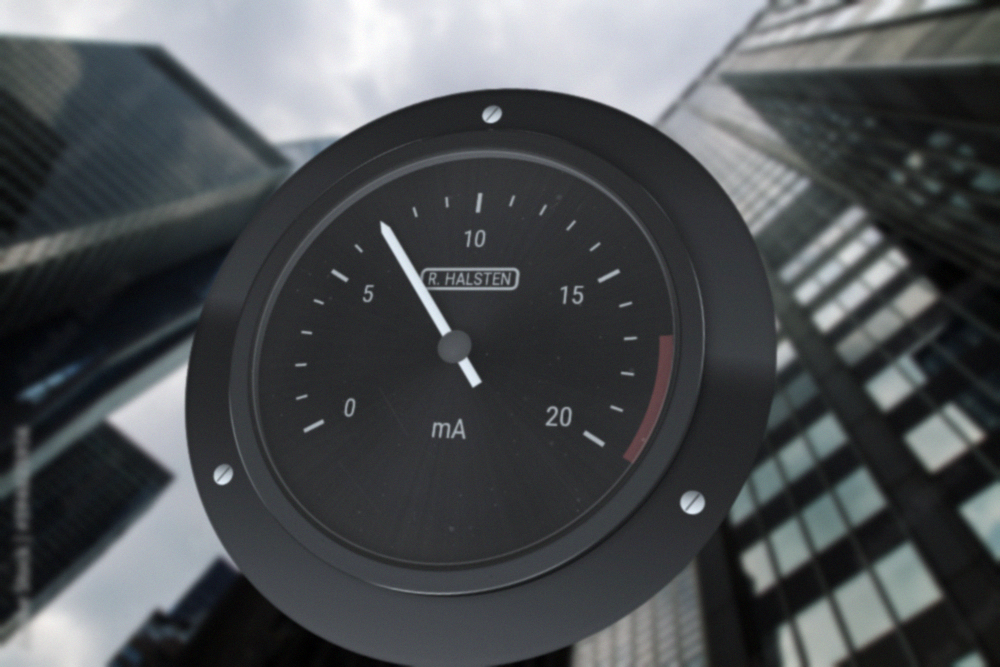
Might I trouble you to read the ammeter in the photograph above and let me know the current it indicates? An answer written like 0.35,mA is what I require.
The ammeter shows 7,mA
